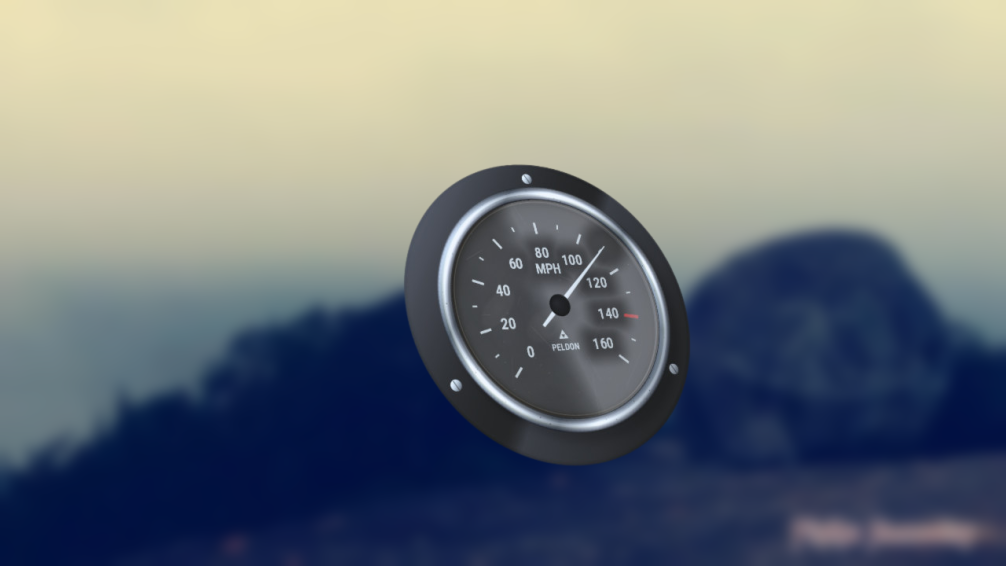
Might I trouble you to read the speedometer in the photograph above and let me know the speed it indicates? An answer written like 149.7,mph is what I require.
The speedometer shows 110,mph
